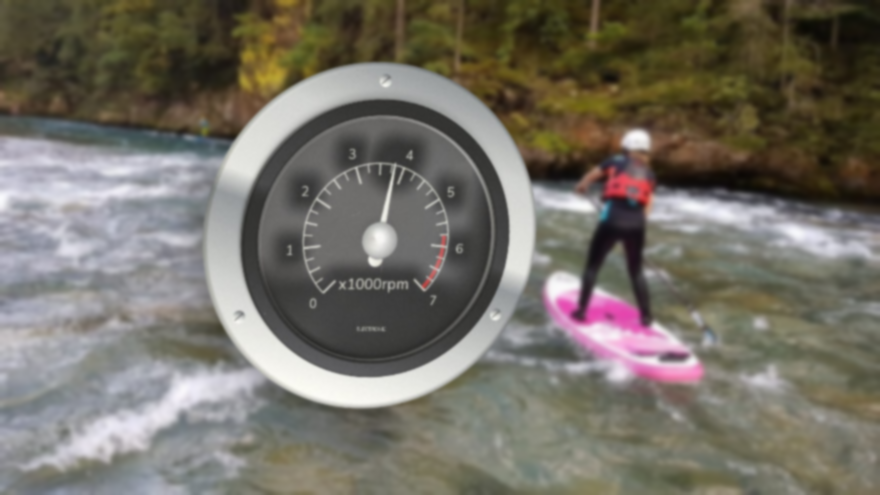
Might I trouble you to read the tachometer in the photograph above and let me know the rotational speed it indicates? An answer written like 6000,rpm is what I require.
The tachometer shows 3750,rpm
